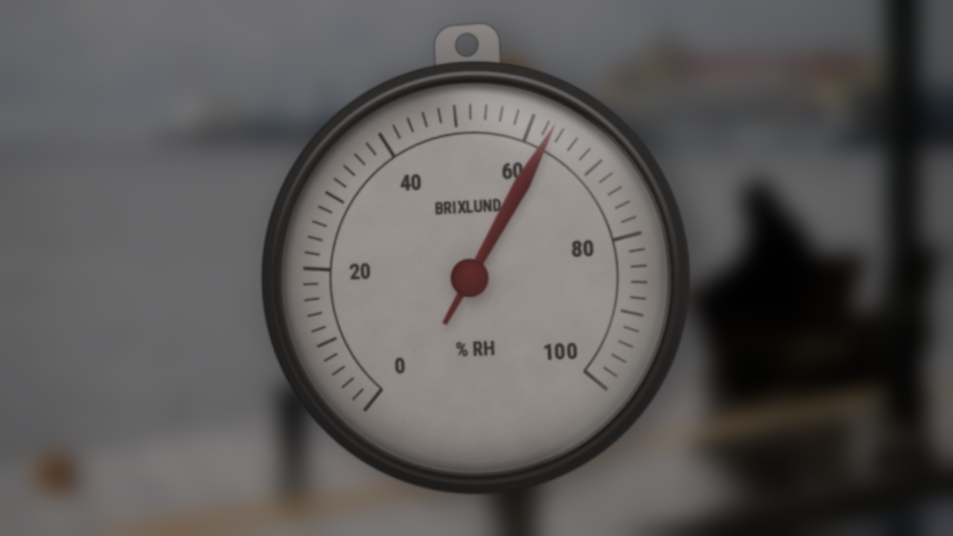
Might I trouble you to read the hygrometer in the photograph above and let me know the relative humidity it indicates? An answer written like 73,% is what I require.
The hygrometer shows 63,%
